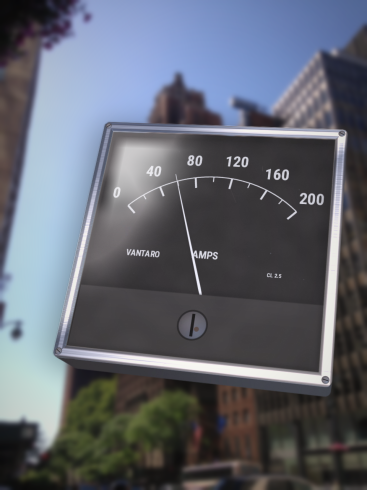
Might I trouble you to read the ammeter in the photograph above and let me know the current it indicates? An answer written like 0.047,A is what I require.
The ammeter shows 60,A
